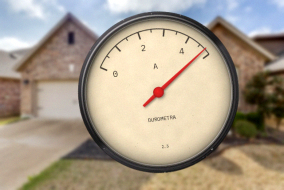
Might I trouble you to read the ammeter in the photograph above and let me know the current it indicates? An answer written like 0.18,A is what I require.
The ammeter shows 4.75,A
